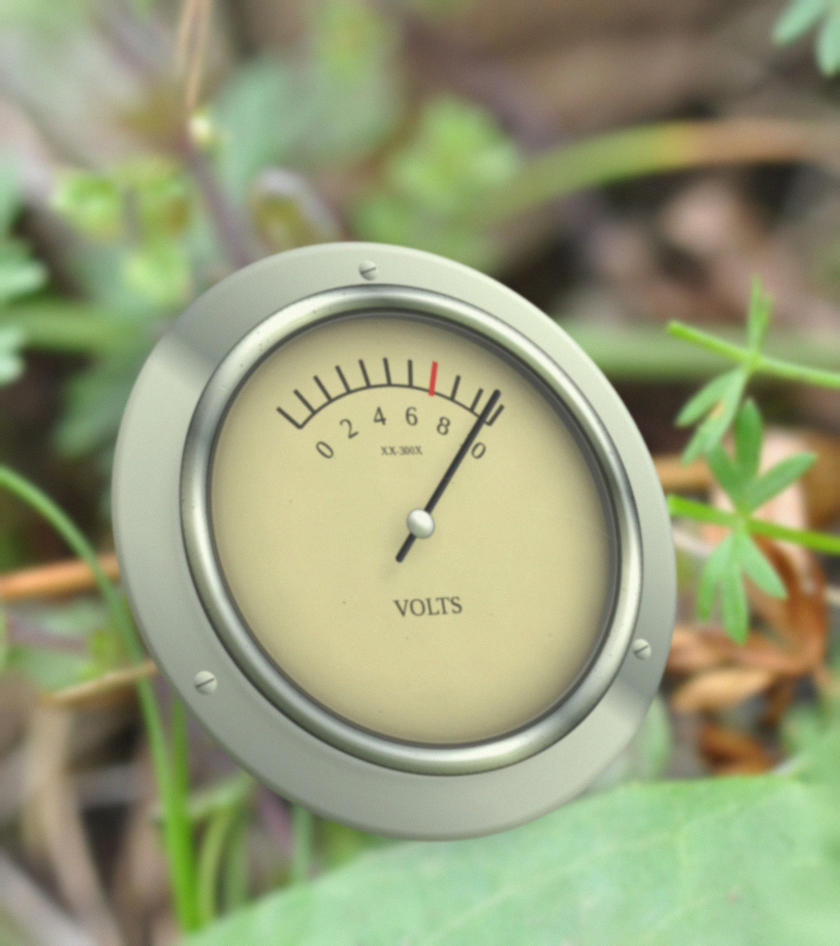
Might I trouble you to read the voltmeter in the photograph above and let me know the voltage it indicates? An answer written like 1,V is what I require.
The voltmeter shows 9.5,V
